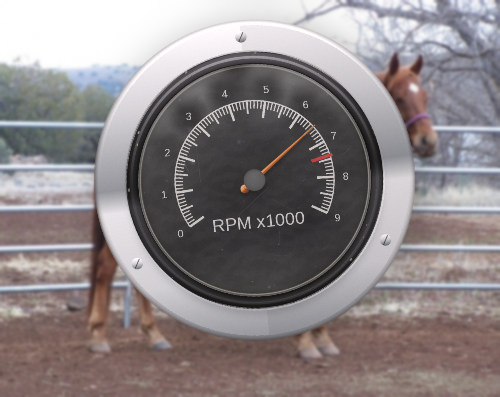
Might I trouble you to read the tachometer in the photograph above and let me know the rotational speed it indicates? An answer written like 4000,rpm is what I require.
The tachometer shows 6500,rpm
